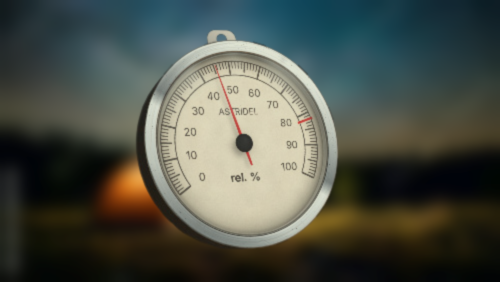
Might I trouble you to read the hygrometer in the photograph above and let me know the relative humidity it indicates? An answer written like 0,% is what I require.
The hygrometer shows 45,%
